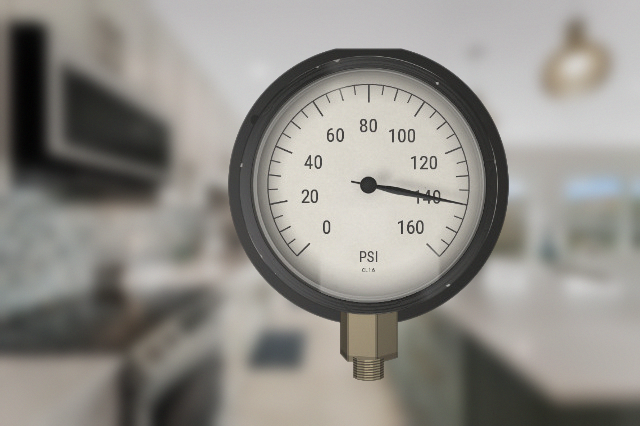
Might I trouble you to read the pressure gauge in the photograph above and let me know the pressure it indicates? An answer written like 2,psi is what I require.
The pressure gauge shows 140,psi
